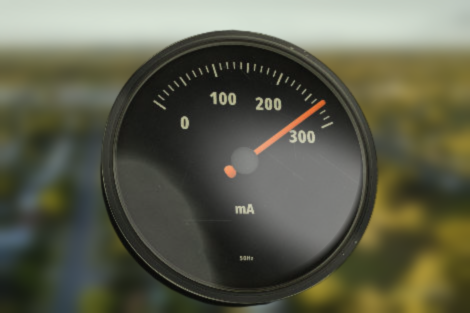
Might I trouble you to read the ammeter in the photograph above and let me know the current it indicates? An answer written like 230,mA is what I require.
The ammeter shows 270,mA
